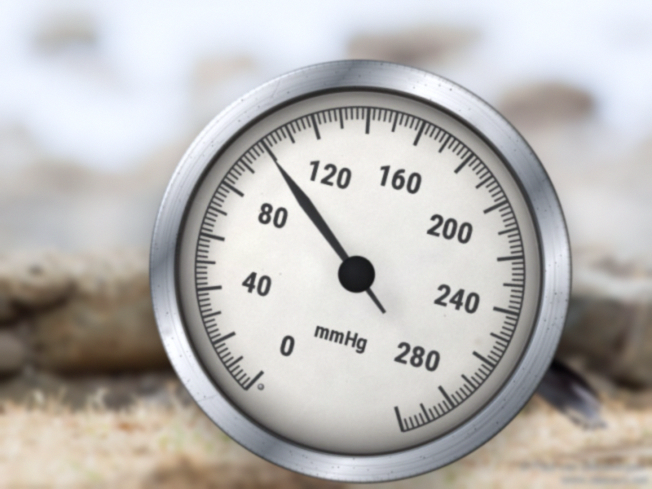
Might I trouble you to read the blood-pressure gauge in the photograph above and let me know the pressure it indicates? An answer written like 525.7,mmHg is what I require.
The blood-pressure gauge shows 100,mmHg
